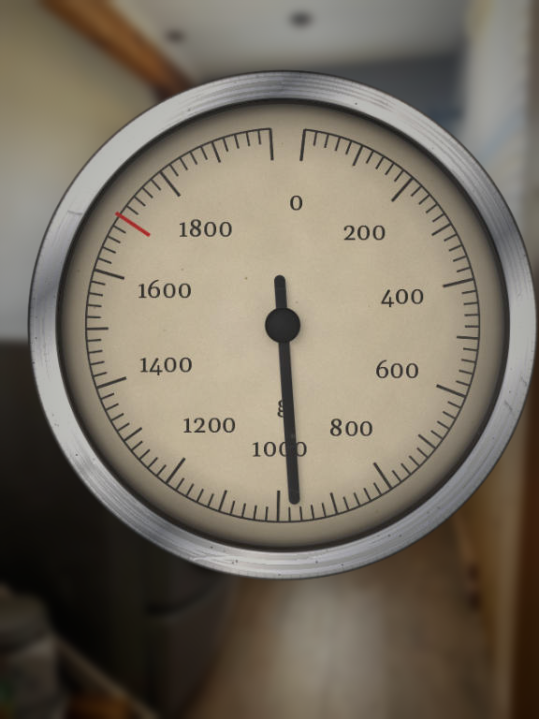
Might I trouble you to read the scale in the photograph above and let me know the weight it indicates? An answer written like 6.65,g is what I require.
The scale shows 970,g
